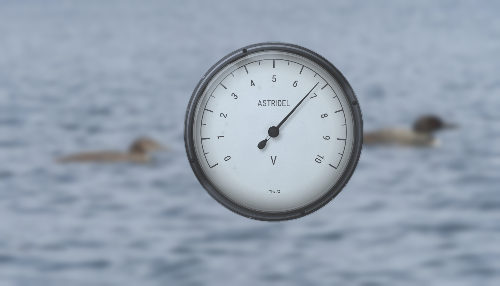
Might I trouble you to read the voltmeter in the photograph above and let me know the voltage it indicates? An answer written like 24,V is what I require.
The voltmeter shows 6.75,V
